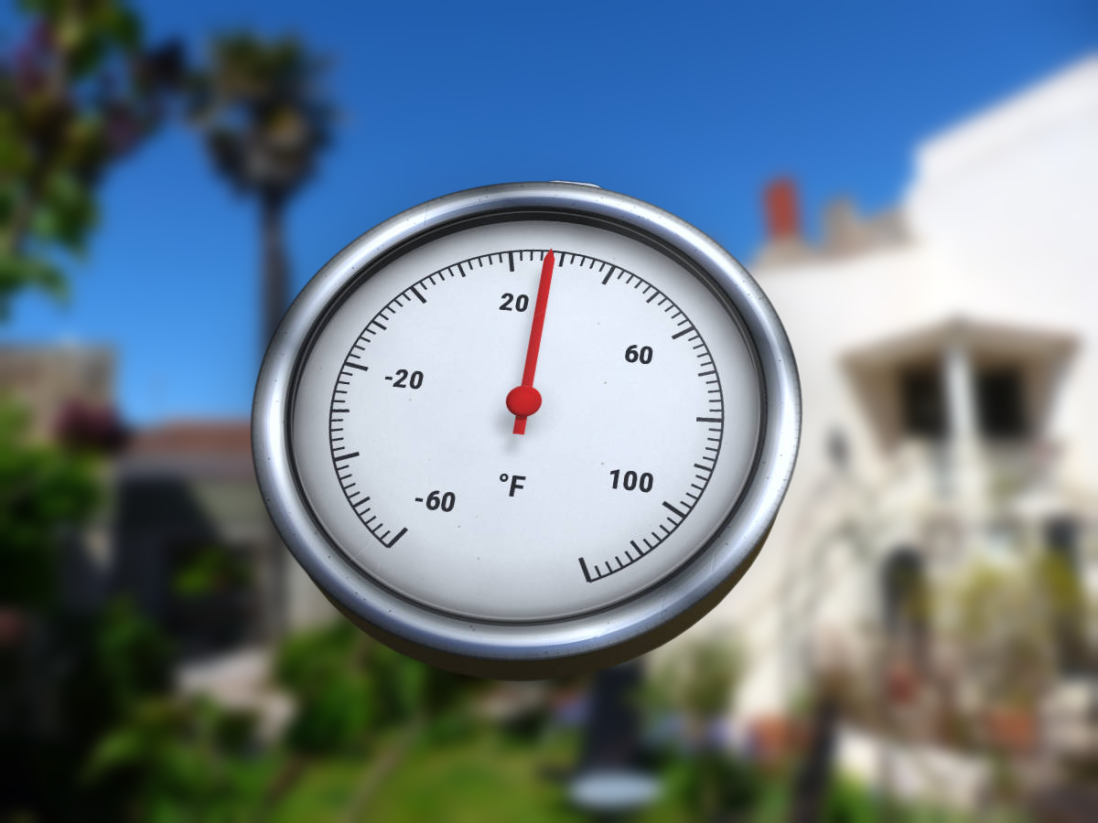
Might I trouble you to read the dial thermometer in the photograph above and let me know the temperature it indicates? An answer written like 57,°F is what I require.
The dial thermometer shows 28,°F
